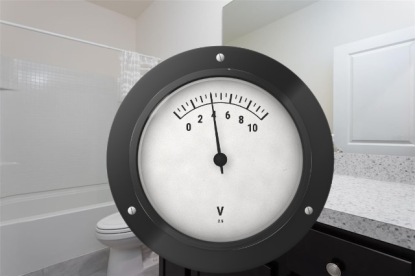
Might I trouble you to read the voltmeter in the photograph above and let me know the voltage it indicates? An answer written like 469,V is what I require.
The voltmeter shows 4,V
